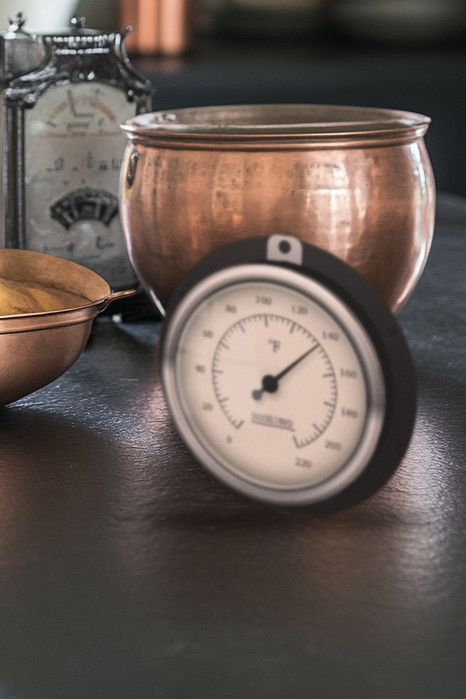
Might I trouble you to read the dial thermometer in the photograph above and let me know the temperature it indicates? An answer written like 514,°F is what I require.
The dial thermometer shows 140,°F
